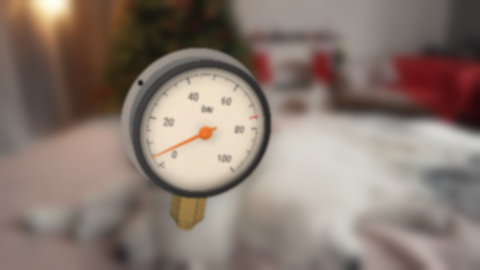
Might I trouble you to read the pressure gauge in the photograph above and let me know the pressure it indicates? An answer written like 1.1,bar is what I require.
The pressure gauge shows 5,bar
